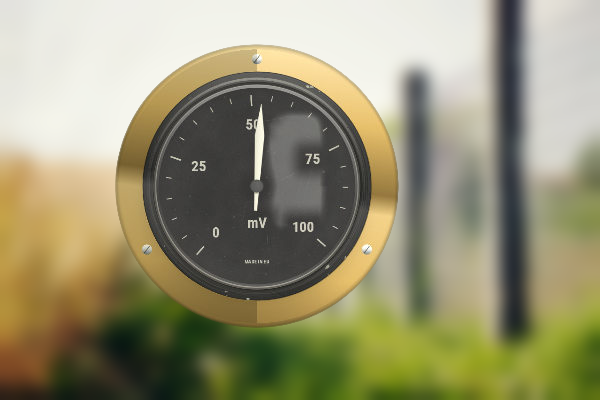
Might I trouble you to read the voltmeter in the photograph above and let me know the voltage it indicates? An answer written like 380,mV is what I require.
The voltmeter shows 52.5,mV
